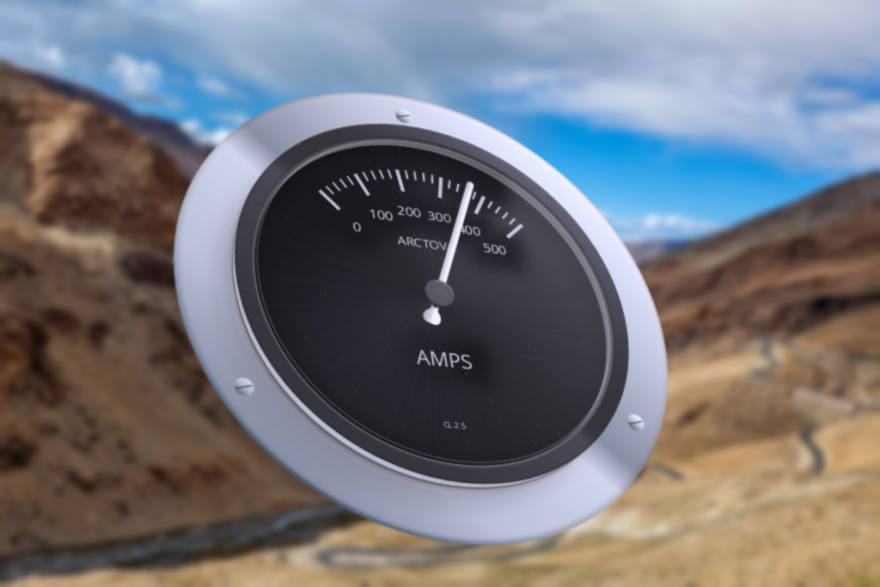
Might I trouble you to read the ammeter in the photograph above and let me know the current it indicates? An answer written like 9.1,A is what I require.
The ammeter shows 360,A
